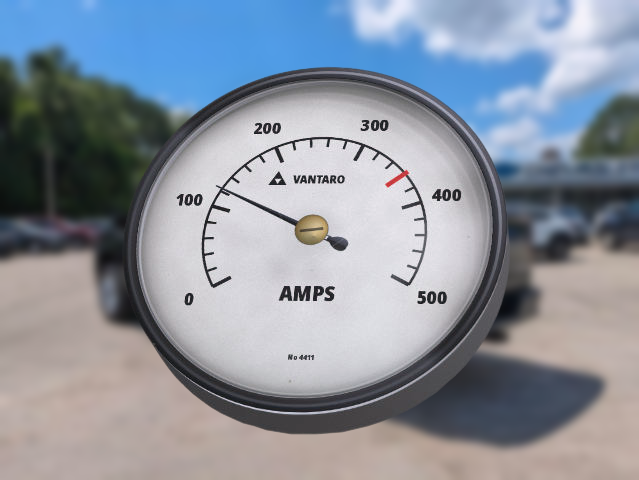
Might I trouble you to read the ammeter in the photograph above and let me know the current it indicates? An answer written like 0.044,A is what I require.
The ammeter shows 120,A
